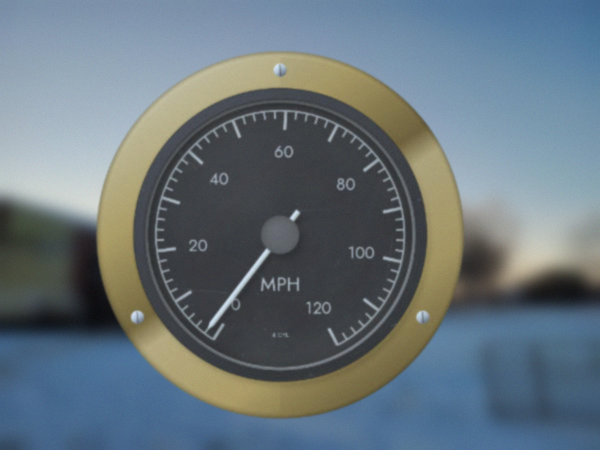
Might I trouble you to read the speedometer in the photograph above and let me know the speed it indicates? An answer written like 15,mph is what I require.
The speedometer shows 2,mph
